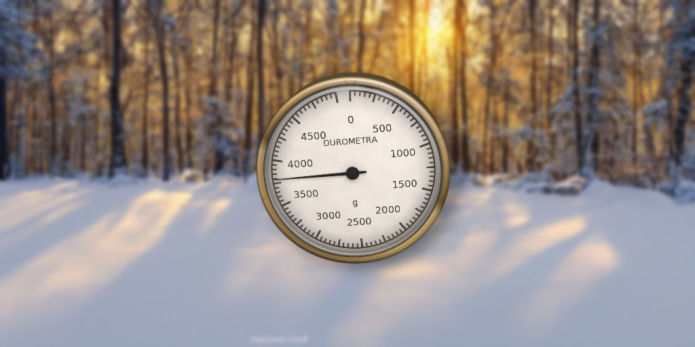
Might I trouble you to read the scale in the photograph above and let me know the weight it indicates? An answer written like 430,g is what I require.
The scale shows 3800,g
